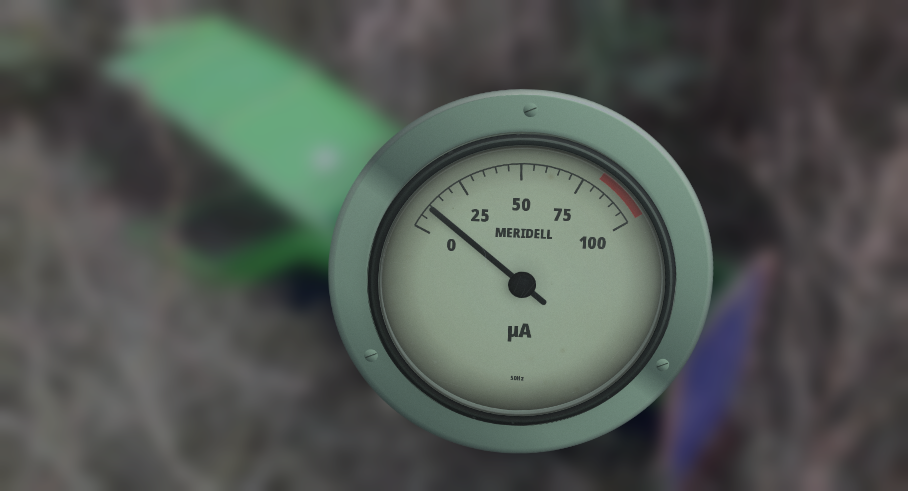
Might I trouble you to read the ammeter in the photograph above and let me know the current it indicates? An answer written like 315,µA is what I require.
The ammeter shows 10,µA
